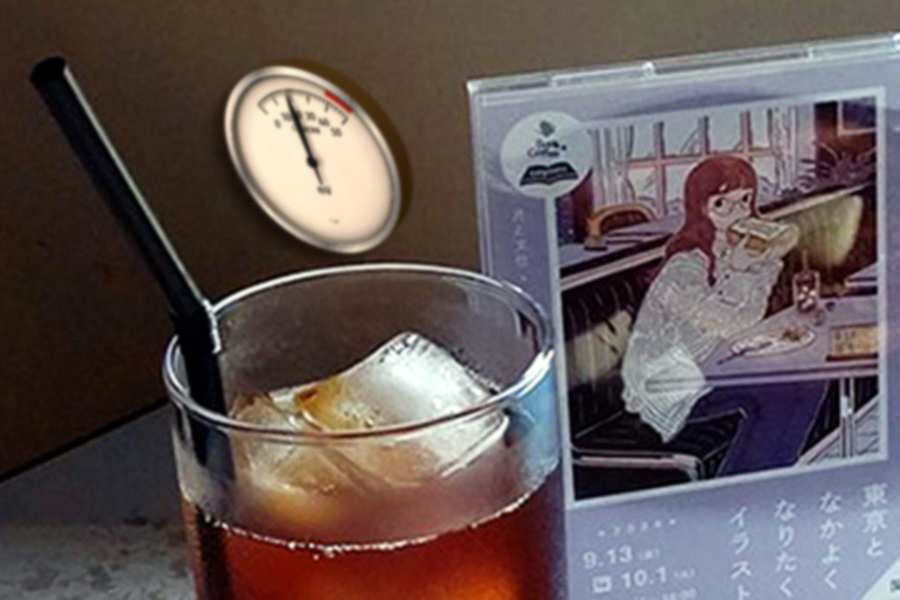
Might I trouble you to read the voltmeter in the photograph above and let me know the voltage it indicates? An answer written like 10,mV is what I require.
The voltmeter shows 20,mV
